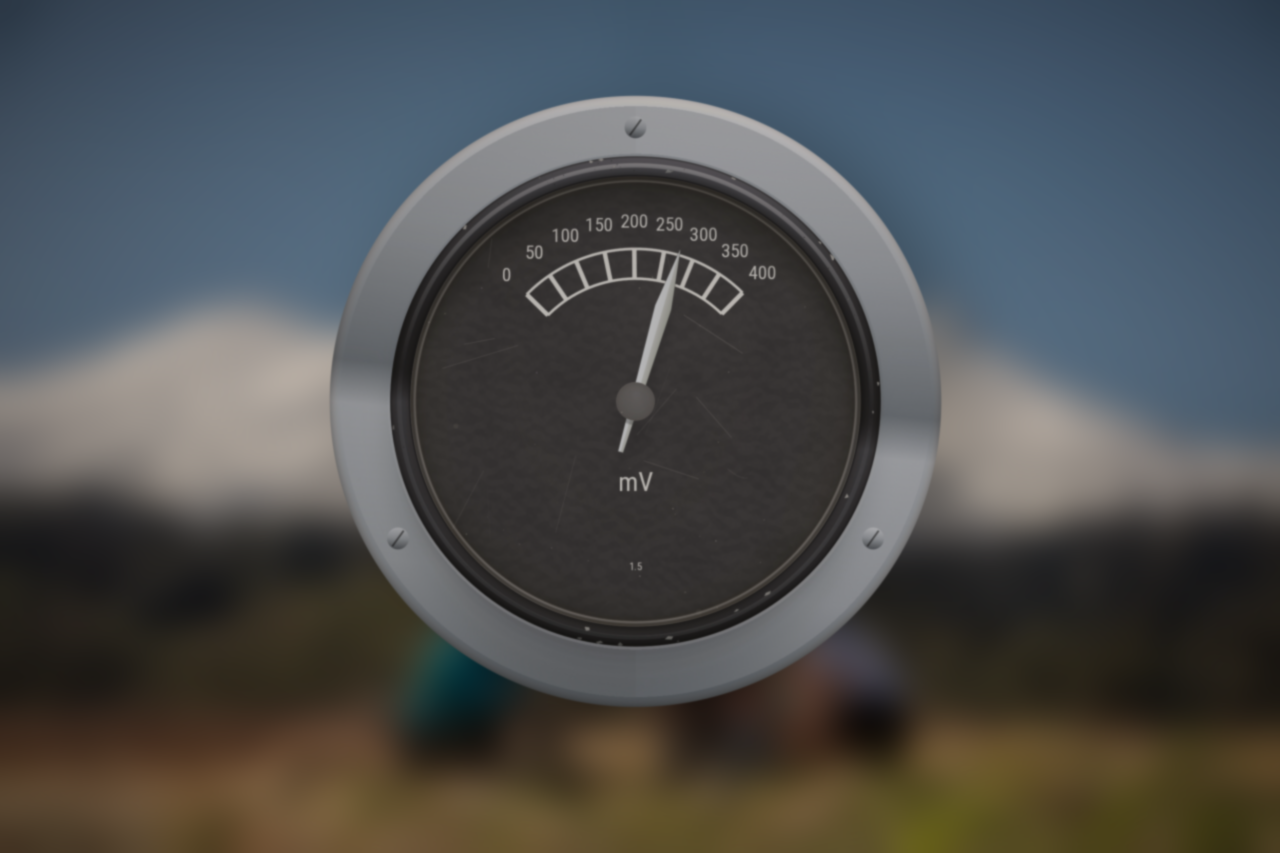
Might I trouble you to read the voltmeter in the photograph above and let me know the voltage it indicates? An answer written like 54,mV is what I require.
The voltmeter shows 275,mV
